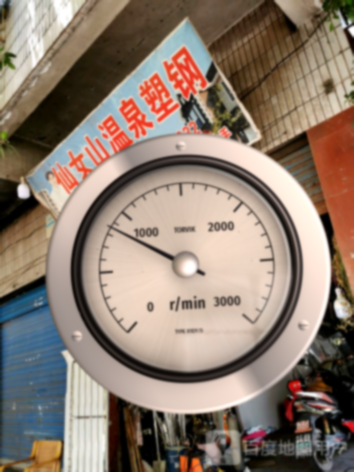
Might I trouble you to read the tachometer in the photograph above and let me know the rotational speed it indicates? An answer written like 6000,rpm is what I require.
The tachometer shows 850,rpm
